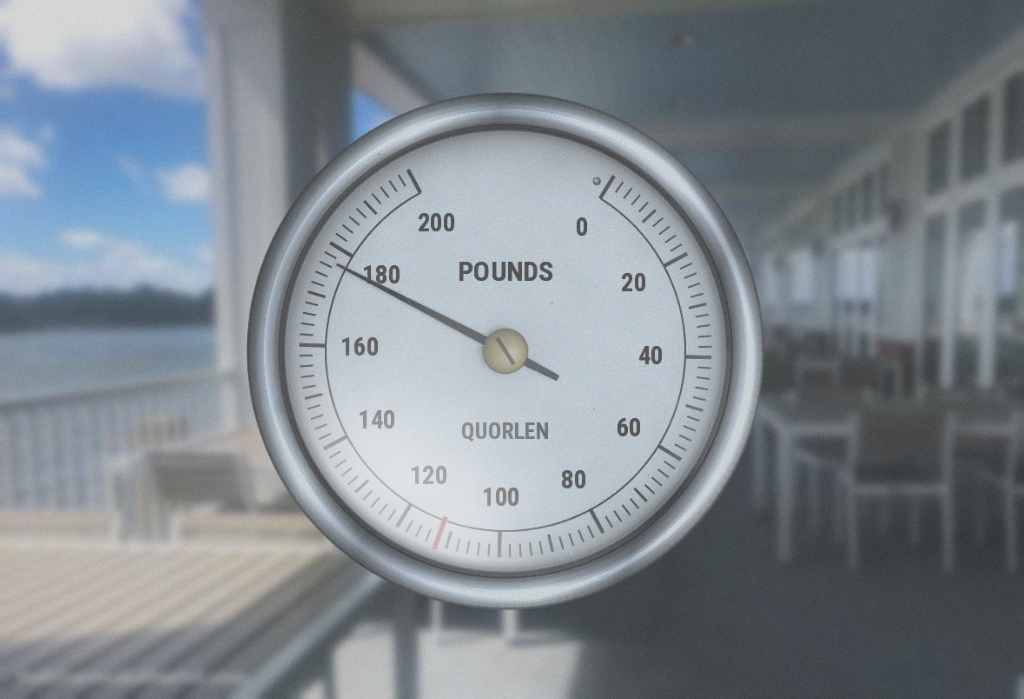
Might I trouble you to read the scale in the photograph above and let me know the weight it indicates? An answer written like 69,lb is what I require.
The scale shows 177,lb
